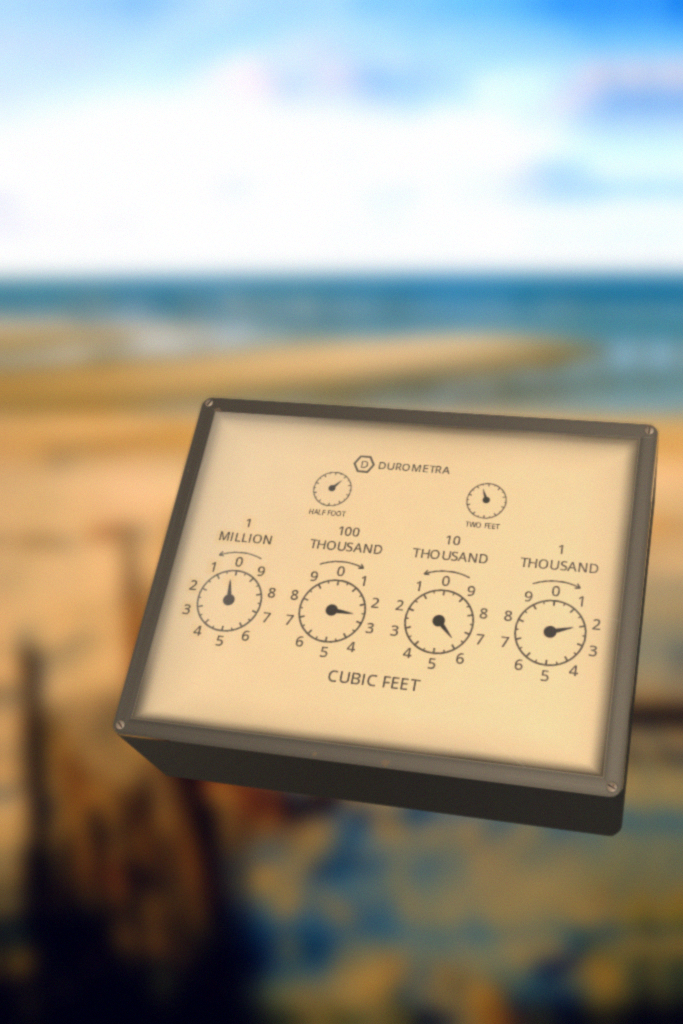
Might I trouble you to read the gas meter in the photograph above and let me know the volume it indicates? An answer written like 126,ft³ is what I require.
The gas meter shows 26200,ft³
